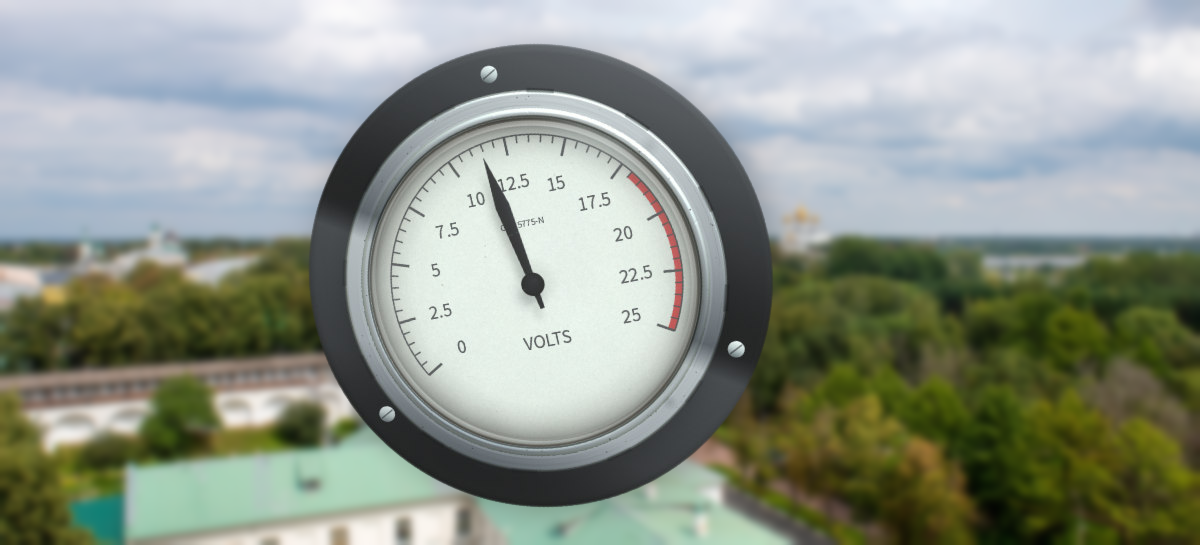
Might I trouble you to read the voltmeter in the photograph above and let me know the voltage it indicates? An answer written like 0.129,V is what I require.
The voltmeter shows 11.5,V
